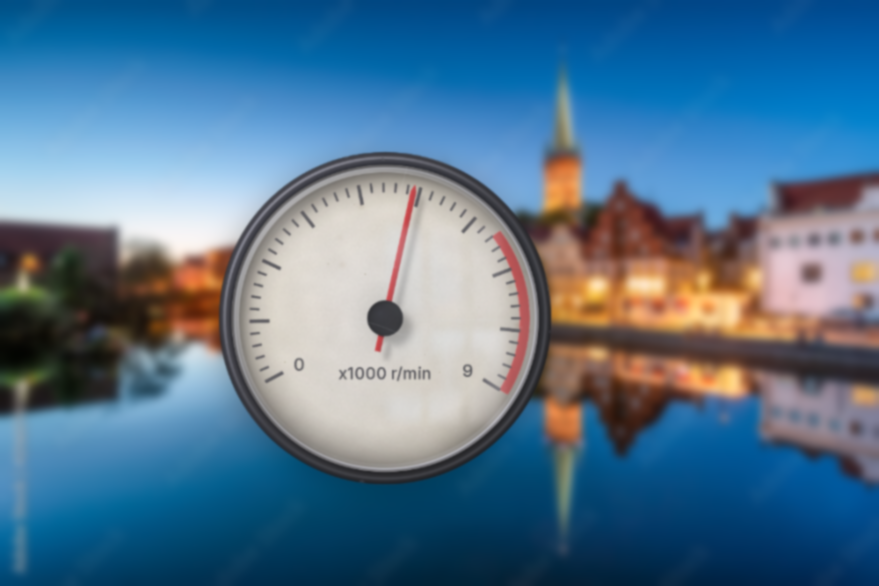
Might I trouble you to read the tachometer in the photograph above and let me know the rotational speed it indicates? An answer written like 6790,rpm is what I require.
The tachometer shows 4900,rpm
